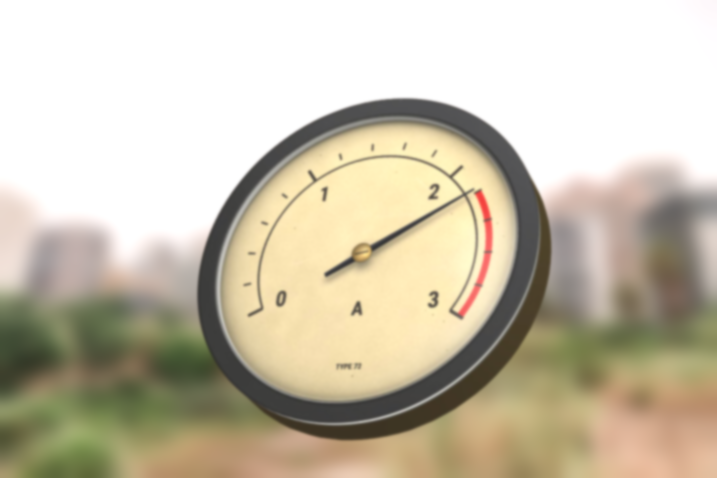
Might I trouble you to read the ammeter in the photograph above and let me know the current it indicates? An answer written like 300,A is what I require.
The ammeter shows 2.2,A
